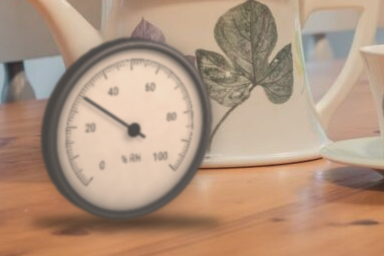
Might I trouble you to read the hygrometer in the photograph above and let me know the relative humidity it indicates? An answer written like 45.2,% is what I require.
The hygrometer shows 30,%
